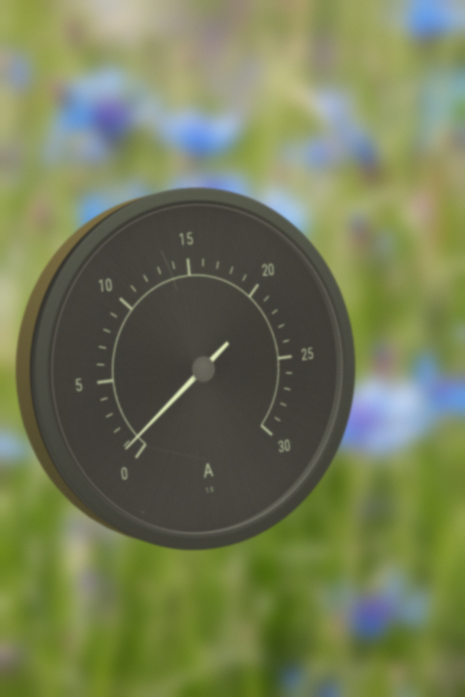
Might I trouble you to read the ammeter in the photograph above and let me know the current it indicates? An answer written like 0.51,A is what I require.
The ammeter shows 1,A
